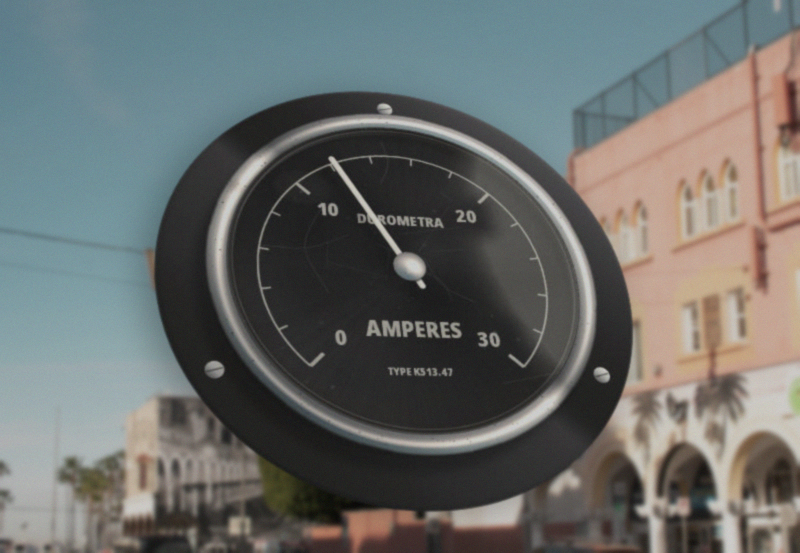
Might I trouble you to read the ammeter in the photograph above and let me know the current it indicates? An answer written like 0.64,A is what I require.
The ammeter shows 12,A
